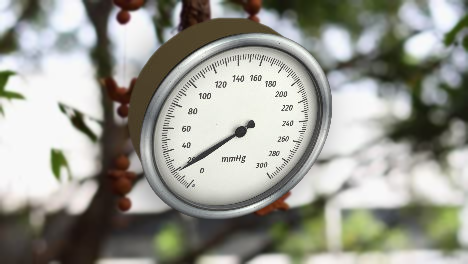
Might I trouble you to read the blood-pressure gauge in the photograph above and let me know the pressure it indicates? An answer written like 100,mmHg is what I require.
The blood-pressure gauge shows 20,mmHg
